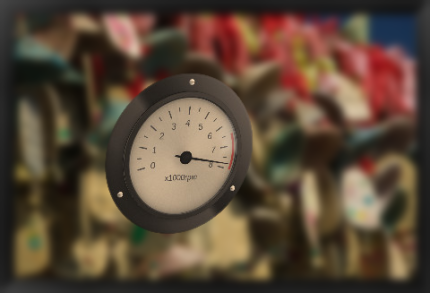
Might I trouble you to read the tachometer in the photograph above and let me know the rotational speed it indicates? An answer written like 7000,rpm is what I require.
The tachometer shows 7750,rpm
